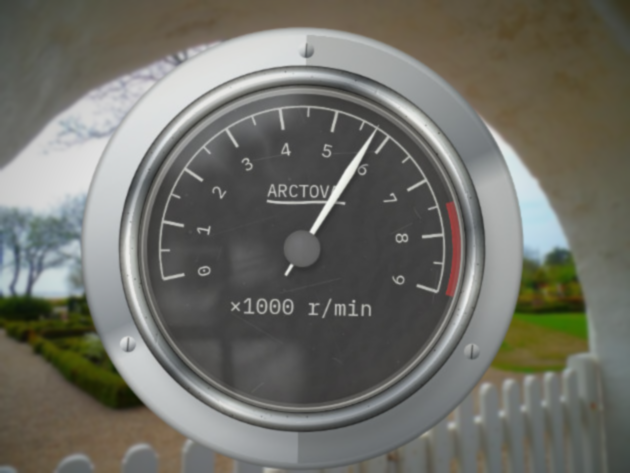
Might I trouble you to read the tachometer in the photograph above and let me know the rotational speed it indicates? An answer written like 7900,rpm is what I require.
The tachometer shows 5750,rpm
